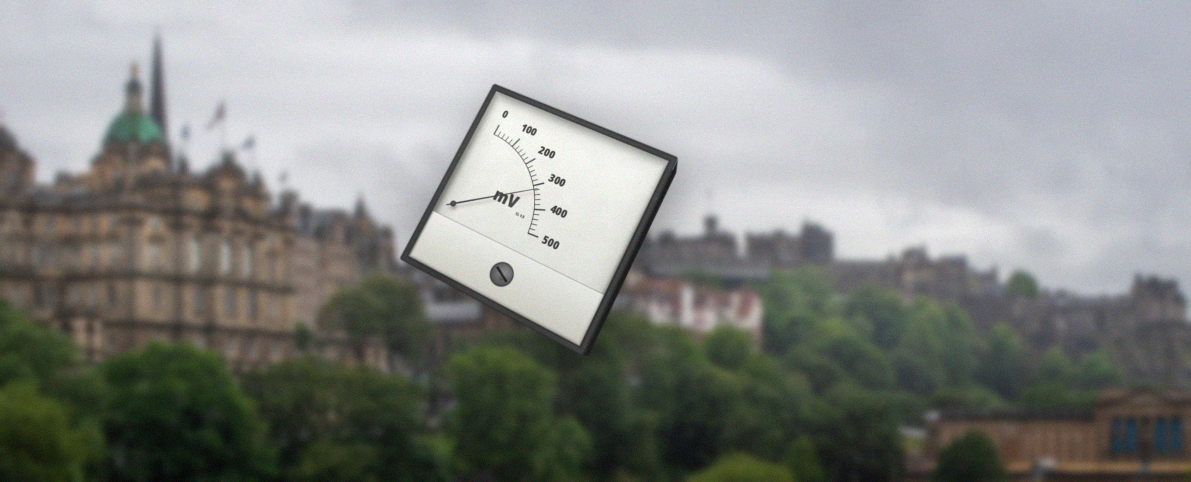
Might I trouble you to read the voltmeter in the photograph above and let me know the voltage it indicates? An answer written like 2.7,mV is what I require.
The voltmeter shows 320,mV
